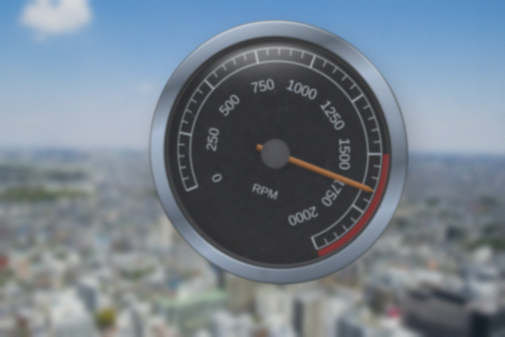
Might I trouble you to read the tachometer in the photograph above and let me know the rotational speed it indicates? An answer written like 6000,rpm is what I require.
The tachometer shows 1650,rpm
